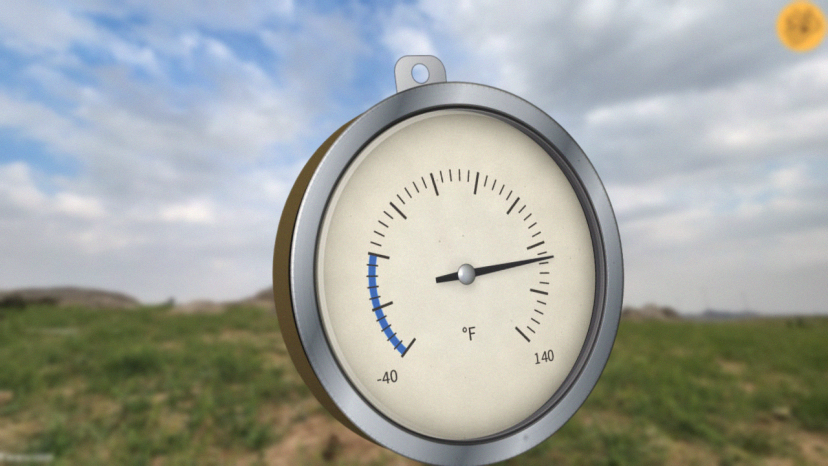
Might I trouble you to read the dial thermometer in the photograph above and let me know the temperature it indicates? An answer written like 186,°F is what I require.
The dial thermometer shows 106,°F
